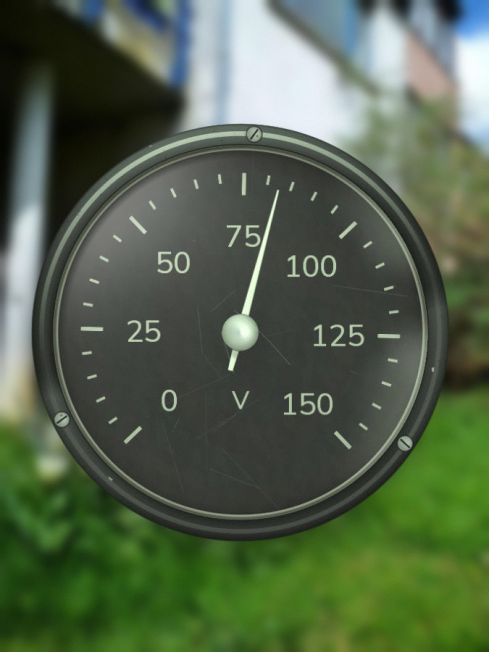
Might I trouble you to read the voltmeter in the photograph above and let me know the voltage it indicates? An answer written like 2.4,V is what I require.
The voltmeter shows 82.5,V
